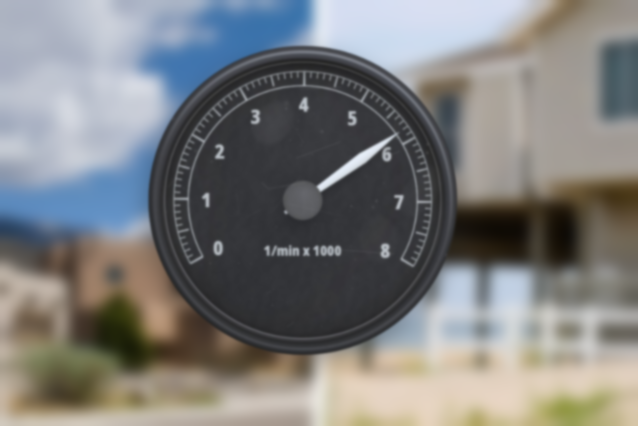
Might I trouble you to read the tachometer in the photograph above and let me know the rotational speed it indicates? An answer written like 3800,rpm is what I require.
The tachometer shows 5800,rpm
